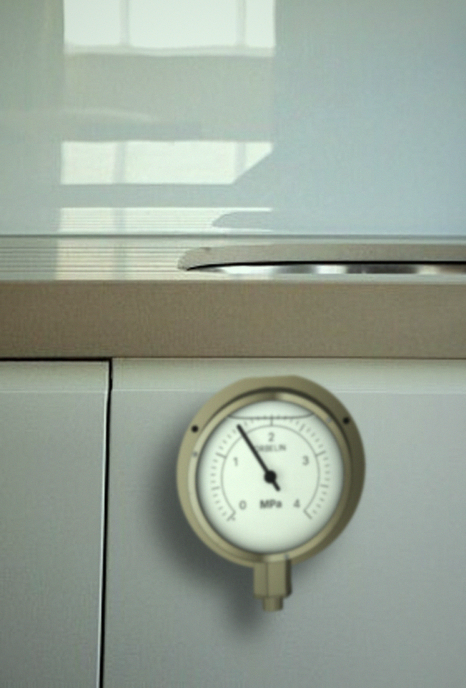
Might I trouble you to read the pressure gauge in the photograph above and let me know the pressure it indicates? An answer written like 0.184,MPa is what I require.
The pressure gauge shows 1.5,MPa
